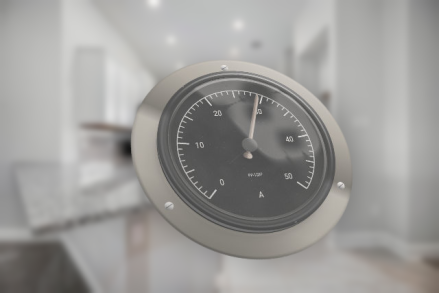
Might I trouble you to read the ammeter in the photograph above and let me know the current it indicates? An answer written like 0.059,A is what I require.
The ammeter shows 29,A
